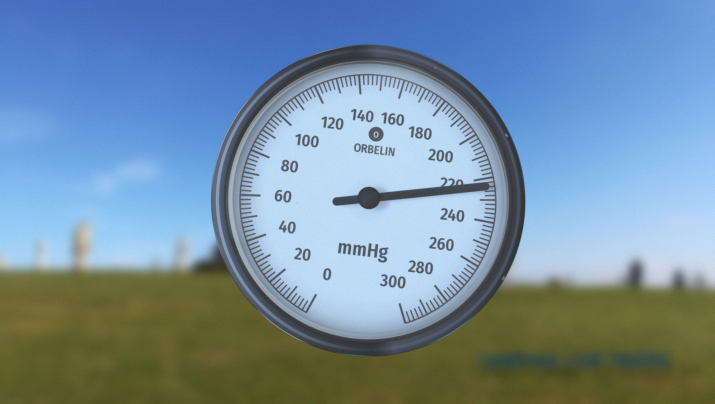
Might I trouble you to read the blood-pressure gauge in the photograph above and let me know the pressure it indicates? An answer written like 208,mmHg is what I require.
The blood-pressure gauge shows 224,mmHg
